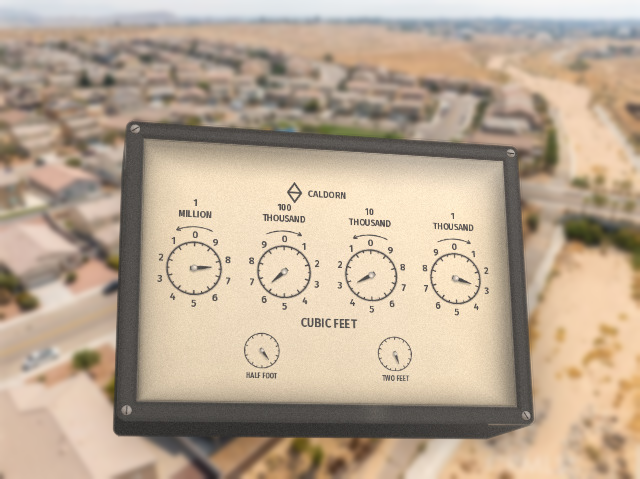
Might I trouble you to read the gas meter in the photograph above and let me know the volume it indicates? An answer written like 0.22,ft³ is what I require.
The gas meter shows 763300,ft³
